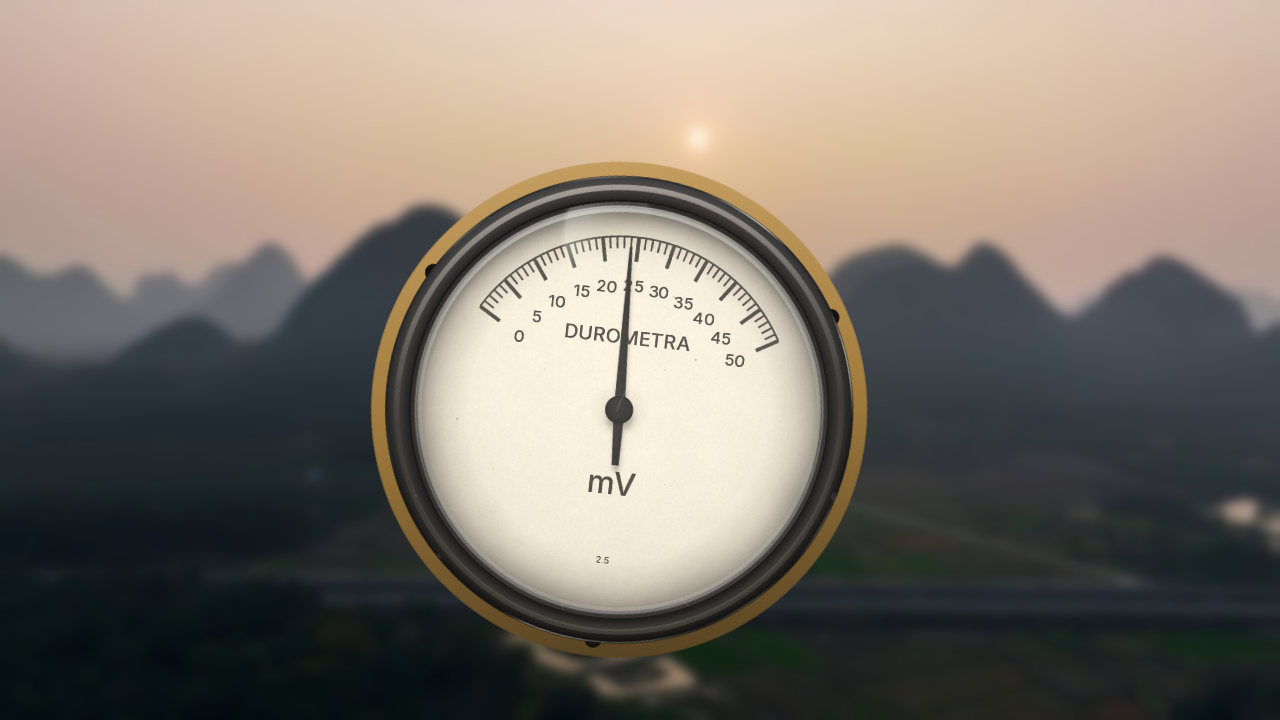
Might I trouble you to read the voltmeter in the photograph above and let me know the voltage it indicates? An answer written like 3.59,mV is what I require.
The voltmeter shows 24,mV
